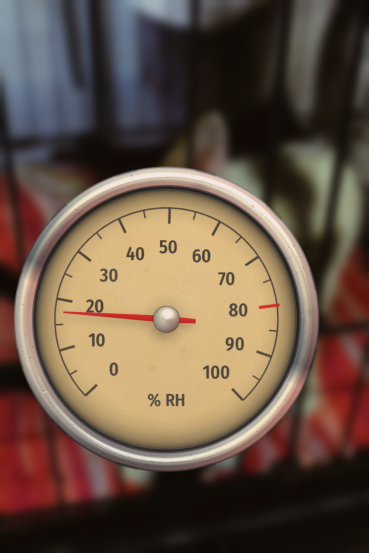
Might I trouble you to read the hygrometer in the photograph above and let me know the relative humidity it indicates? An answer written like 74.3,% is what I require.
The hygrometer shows 17.5,%
